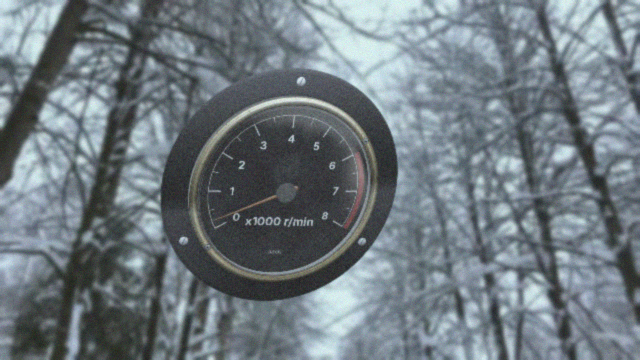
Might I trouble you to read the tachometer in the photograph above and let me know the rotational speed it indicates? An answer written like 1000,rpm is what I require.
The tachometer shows 250,rpm
